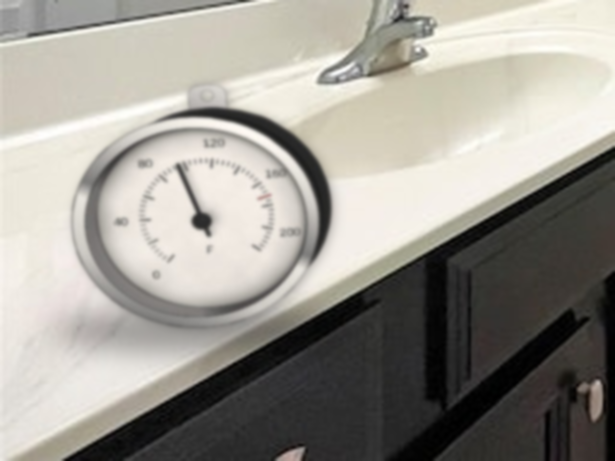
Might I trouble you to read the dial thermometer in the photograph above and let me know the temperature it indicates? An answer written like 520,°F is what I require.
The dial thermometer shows 100,°F
